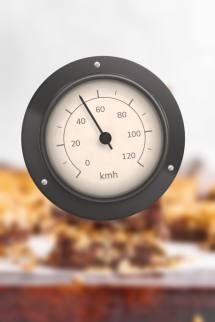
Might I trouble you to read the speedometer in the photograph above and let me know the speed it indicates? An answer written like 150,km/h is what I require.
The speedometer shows 50,km/h
